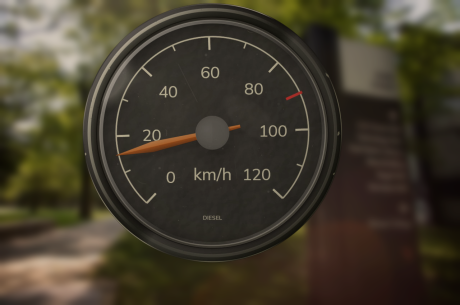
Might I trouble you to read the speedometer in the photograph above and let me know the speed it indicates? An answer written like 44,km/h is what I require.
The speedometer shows 15,km/h
